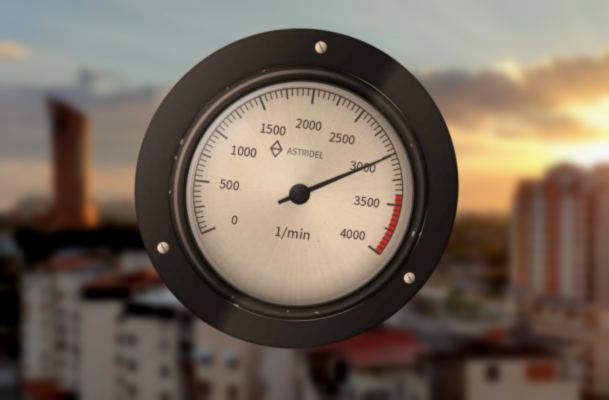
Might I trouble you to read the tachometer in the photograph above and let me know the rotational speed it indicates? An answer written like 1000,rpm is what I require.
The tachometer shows 3000,rpm
